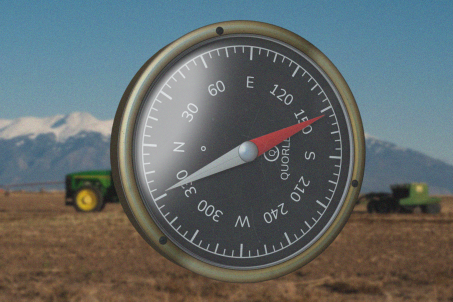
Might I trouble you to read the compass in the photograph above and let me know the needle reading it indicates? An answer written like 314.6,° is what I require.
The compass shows 152.5,°
